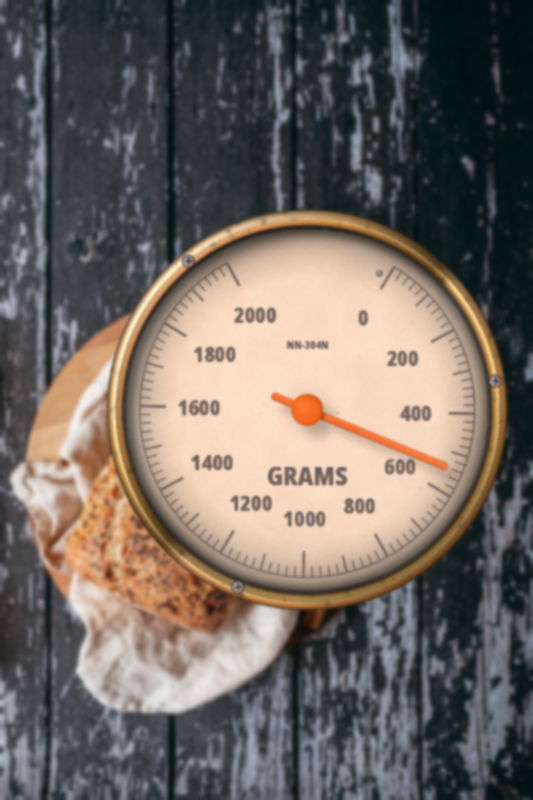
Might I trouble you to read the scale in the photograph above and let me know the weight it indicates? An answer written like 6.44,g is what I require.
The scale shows 540,g
